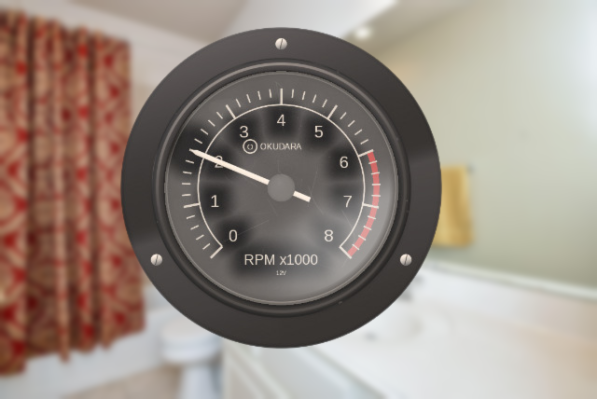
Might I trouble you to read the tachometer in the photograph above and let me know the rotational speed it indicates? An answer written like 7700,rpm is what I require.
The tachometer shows 2000,rpm
